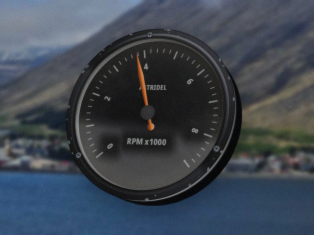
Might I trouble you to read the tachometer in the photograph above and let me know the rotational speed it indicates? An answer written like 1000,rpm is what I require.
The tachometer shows 3800,rpm
